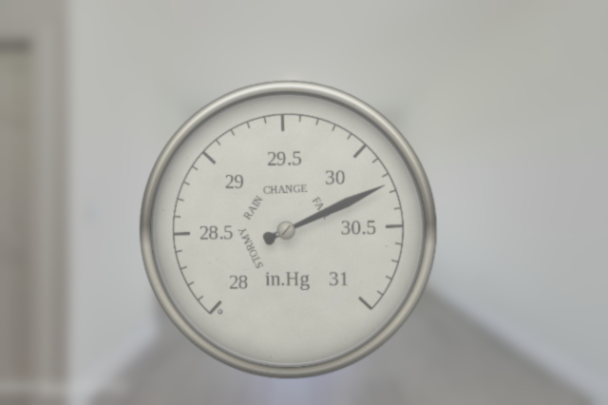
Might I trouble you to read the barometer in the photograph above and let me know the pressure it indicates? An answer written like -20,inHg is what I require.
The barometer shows 30.25,inHg
